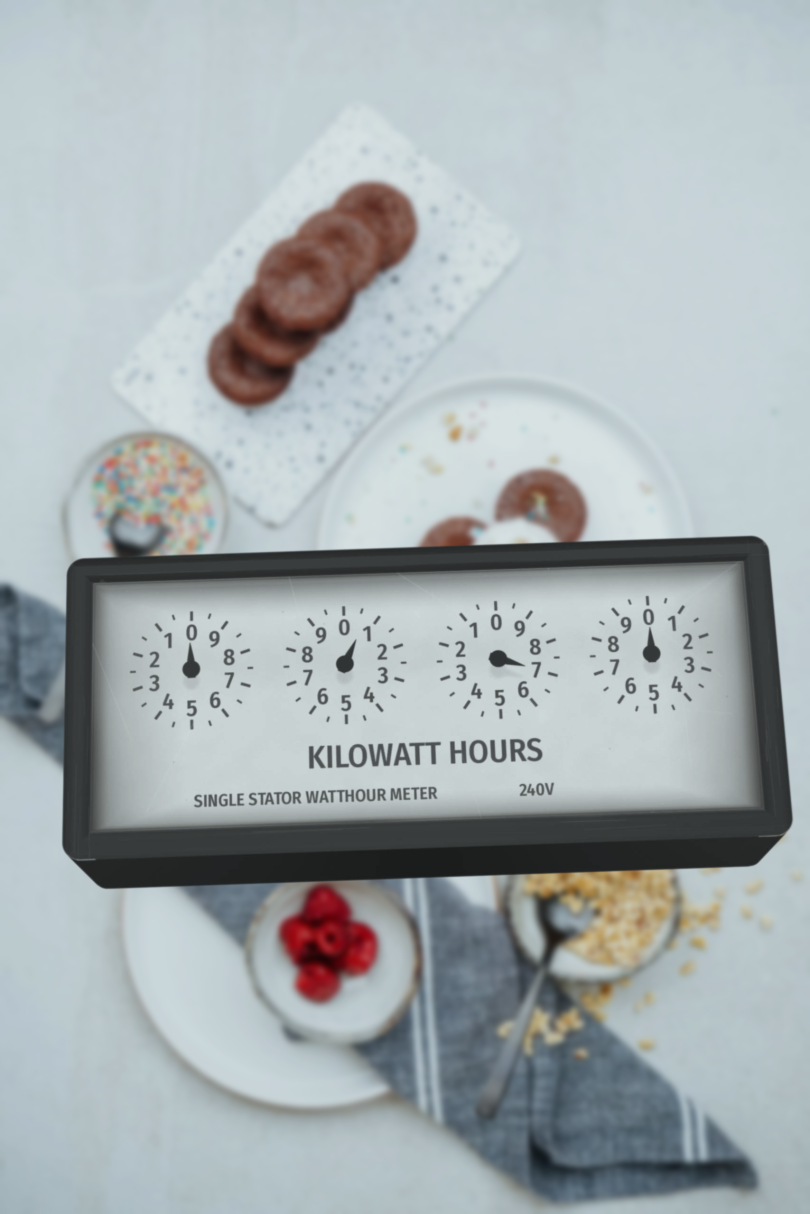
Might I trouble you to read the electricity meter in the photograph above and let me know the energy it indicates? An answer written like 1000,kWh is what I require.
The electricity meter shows 70,kWh
